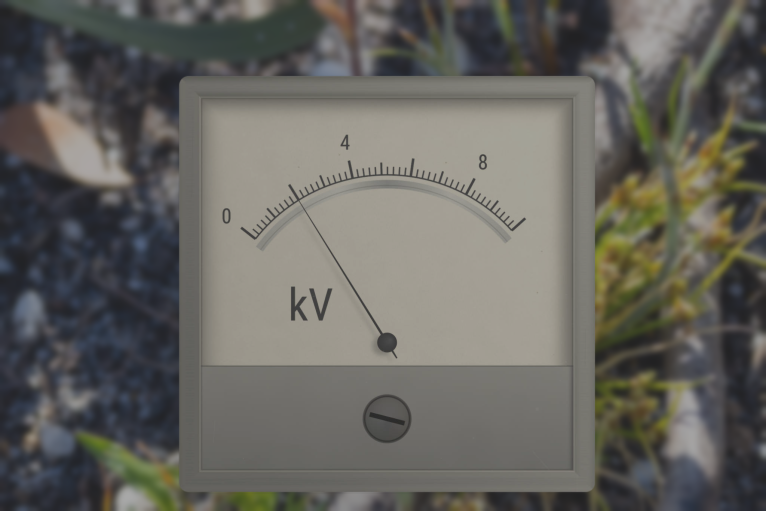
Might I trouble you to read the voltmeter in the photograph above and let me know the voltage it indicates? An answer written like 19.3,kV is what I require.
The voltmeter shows 2,kV
